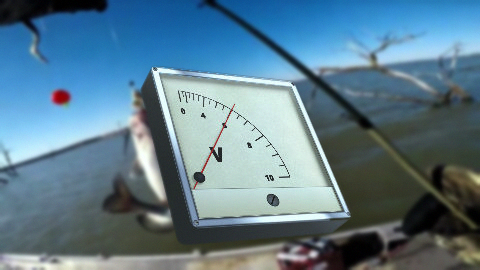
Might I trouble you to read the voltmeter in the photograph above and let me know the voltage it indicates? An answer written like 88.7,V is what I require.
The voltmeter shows 6,V
